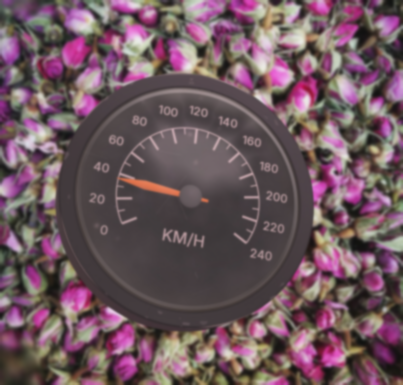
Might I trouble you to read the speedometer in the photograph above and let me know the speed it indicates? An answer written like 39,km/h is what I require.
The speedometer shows 35,km/h
